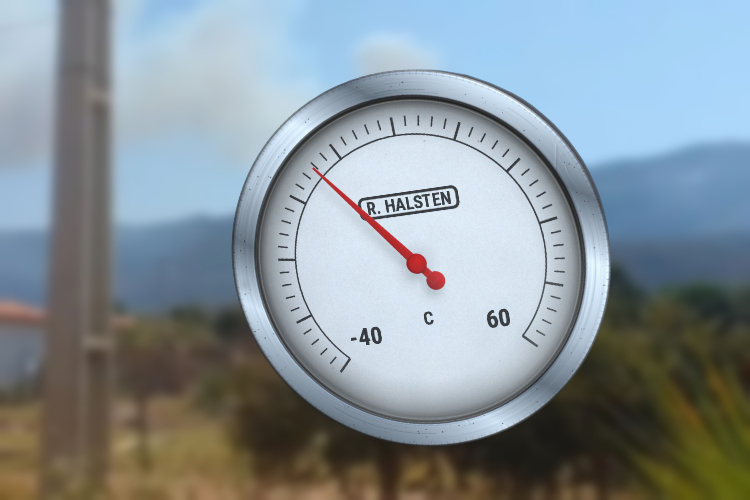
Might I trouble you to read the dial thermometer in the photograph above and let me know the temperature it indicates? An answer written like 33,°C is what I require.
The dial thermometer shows -4,°C
